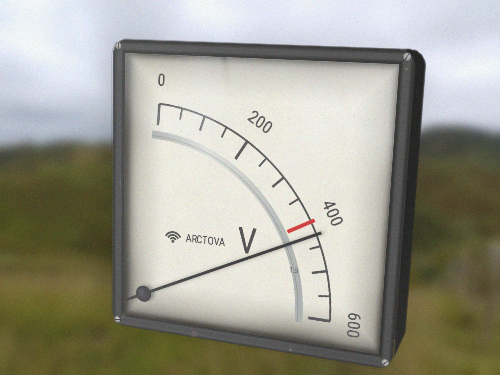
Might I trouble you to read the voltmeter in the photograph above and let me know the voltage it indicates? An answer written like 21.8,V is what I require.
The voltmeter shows 425,V
